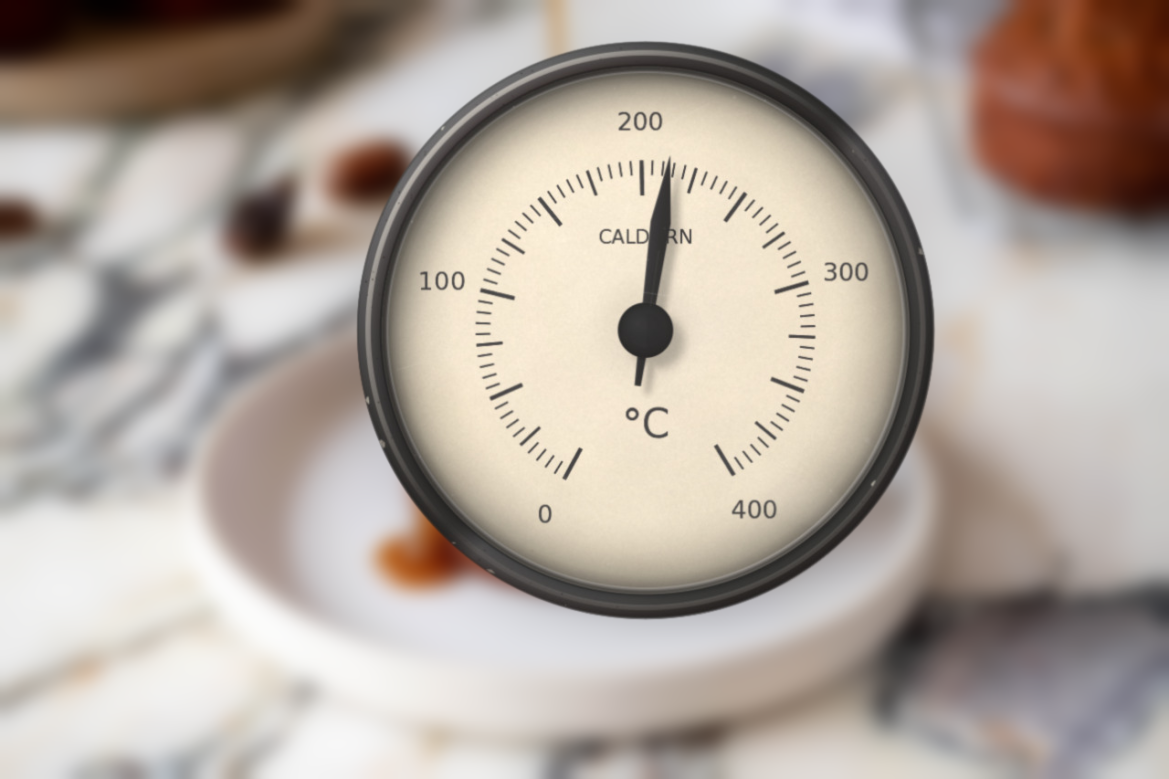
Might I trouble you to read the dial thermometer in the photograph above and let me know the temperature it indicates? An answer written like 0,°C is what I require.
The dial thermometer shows 212.5,°C
